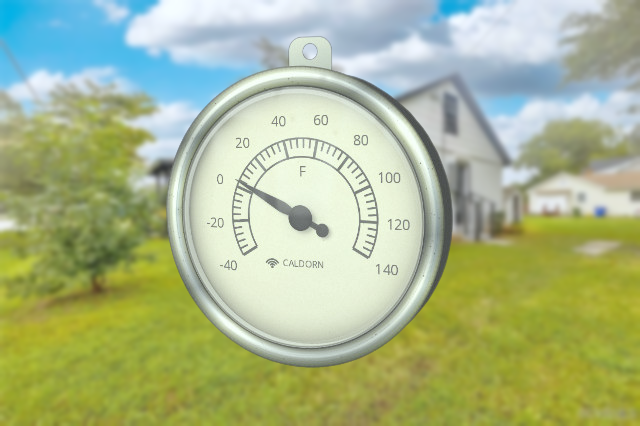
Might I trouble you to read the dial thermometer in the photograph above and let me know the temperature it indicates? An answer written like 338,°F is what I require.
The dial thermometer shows 4,°F
